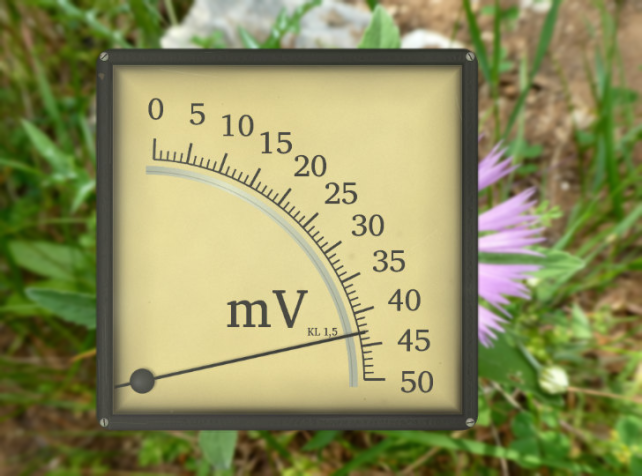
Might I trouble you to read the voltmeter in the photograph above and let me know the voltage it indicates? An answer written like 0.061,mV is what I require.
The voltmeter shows 43,mV
